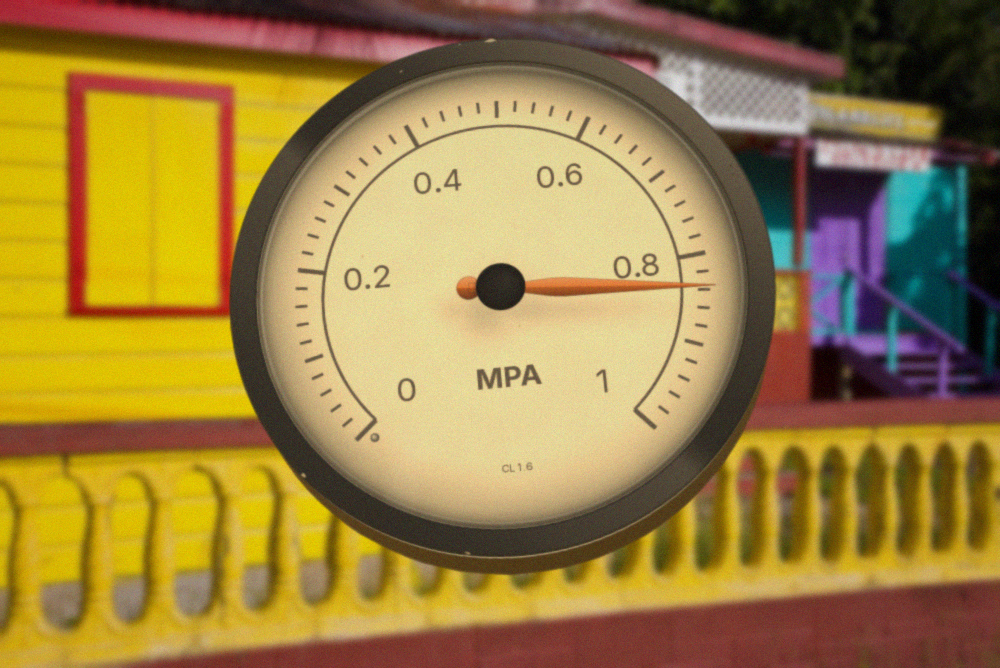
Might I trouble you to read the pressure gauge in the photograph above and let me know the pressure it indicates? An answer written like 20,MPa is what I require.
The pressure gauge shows 0.84,MPa
